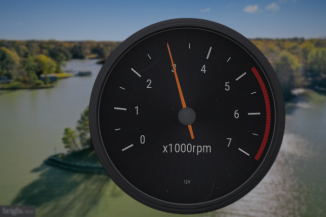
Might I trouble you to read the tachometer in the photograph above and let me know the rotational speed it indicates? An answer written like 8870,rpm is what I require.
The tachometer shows 3000,rpm
